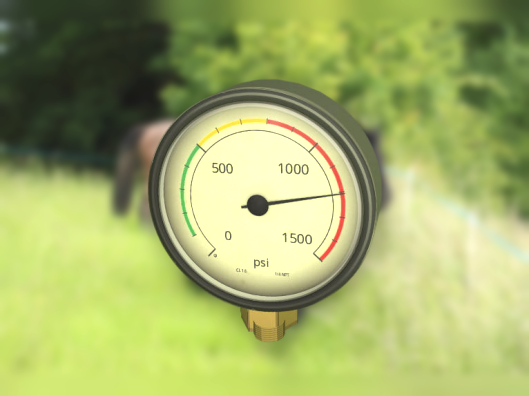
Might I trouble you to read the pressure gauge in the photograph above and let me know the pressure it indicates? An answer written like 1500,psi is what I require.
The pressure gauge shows 1200,psi
